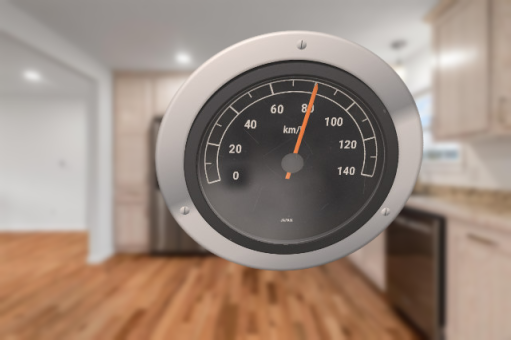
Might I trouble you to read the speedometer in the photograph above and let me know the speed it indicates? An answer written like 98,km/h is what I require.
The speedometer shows 80,km/h
